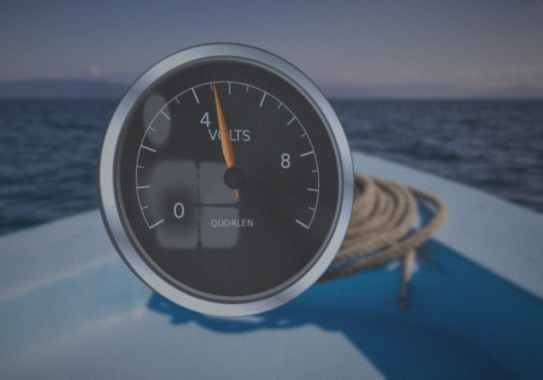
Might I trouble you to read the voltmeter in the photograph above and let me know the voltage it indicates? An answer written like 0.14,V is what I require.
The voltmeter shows 4.5,V
